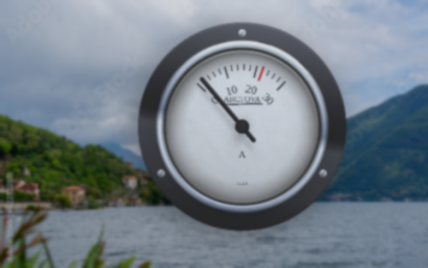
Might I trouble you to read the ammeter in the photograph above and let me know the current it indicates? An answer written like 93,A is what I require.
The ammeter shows 2,A
